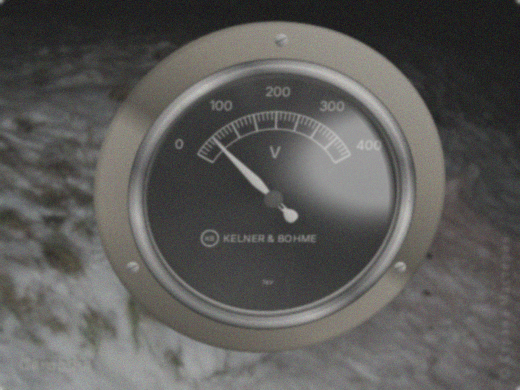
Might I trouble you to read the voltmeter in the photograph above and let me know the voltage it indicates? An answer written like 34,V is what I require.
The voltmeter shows 50,V
